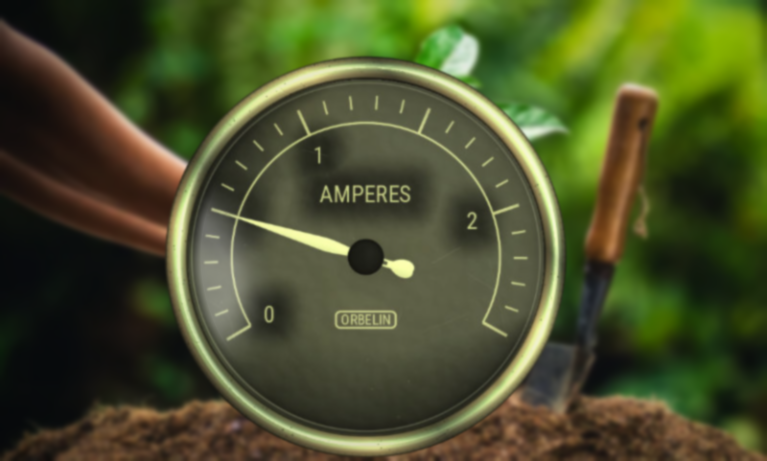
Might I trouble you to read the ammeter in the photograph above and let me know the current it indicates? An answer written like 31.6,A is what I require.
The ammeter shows 0.5,A
